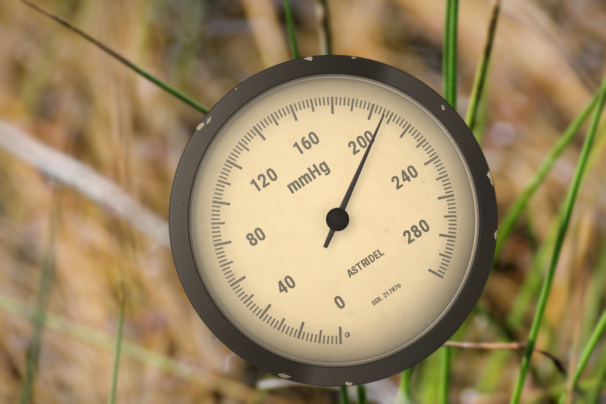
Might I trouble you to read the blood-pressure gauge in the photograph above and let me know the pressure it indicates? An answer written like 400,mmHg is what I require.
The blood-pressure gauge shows 206,mmHg
